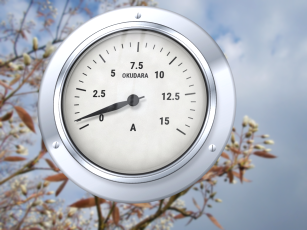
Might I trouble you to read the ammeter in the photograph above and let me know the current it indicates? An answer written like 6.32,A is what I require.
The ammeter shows 0.5,A
